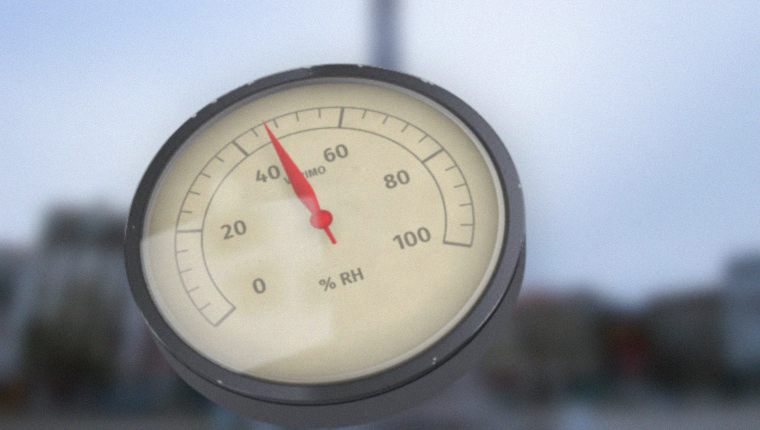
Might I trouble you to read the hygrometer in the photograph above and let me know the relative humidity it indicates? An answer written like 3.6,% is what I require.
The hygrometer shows 46,%
